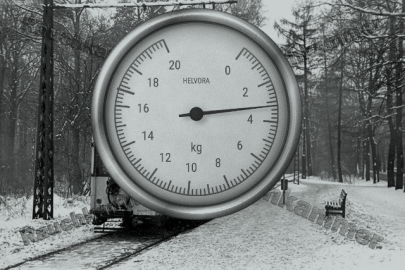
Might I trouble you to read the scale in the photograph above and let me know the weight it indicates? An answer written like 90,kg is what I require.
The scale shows 3.2,kg
